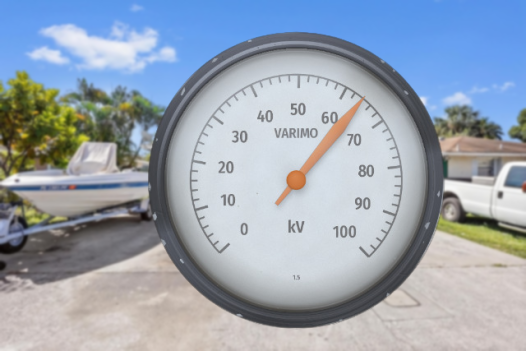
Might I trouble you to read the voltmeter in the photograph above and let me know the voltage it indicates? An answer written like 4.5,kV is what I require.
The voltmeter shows 64,kV
